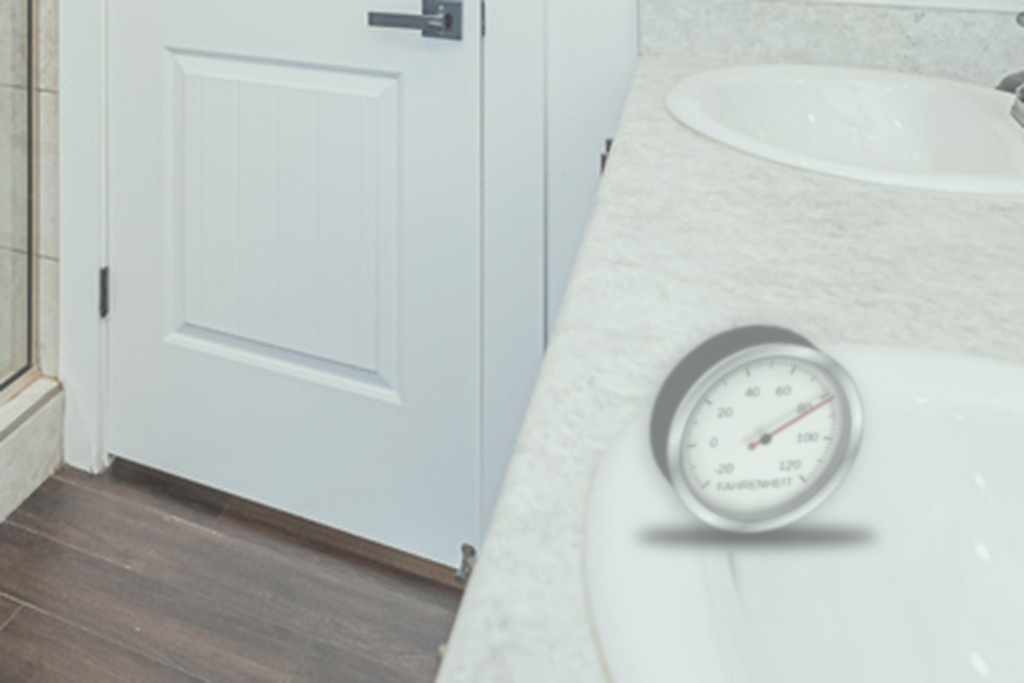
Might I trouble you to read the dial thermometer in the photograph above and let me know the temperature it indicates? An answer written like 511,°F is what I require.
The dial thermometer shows 80,°F
